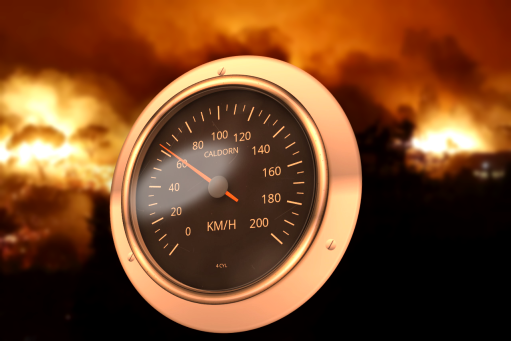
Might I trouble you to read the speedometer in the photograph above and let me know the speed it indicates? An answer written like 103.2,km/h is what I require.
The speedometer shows 62.5,km/h
